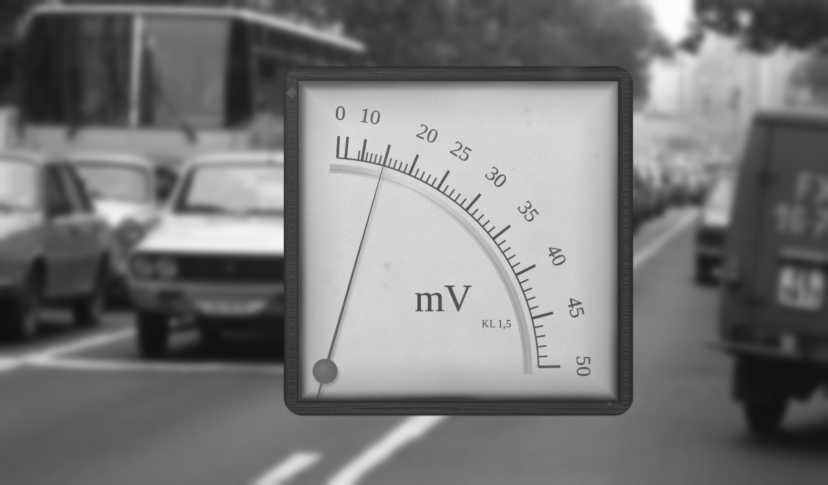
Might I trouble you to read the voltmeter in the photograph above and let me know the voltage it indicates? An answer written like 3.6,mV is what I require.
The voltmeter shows 15,mV
